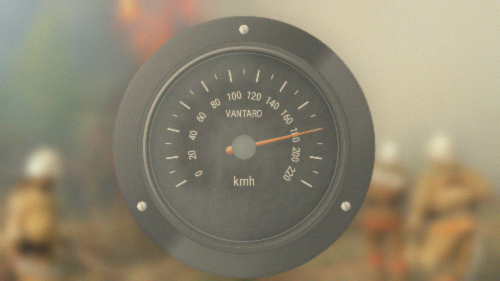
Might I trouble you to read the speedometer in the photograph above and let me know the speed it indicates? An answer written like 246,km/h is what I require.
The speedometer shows 180,km/h
